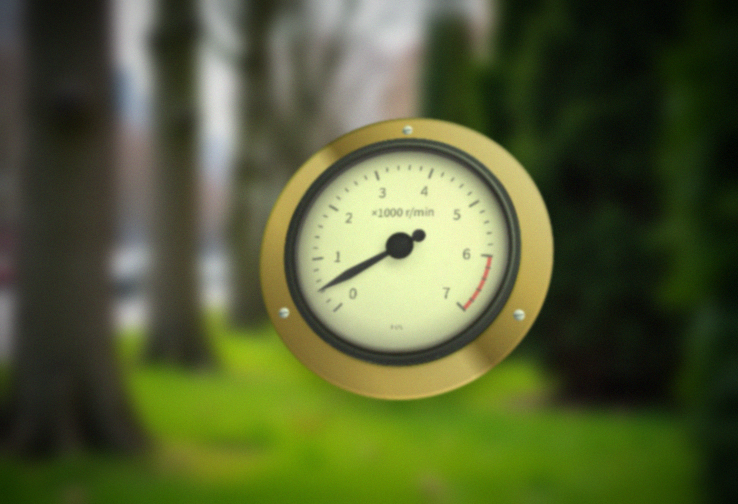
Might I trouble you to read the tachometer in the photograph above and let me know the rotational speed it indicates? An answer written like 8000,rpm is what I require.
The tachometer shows 400,rpm
